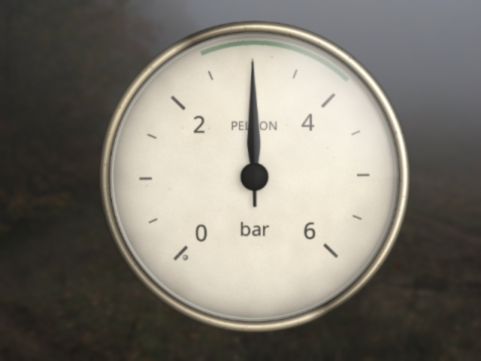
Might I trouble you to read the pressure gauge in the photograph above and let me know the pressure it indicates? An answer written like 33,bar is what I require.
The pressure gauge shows 3,bar
